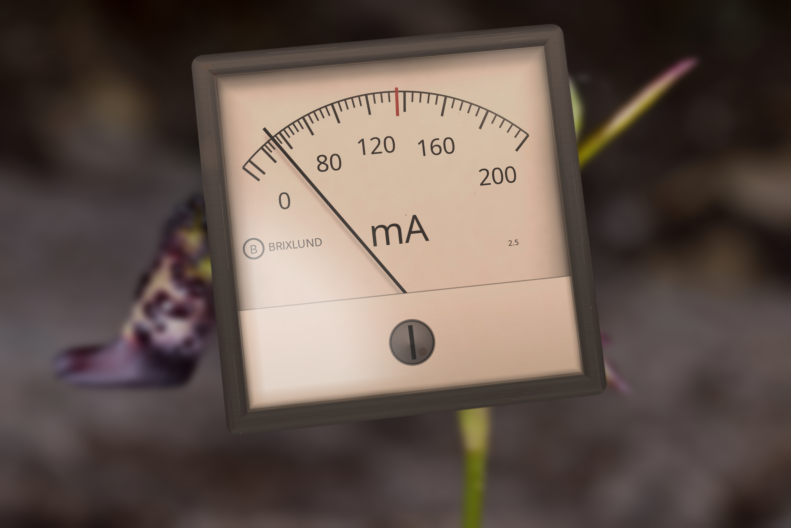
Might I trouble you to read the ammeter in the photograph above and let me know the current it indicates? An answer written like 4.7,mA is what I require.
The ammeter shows 52,mA
